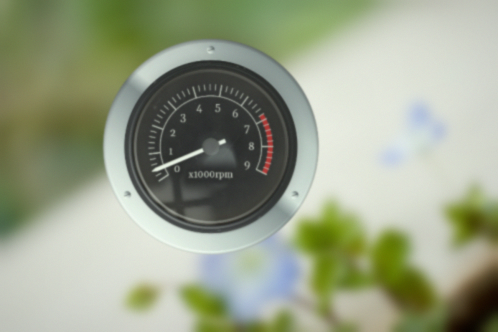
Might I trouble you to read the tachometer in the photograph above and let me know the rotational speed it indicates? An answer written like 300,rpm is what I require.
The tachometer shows 400,rpm
